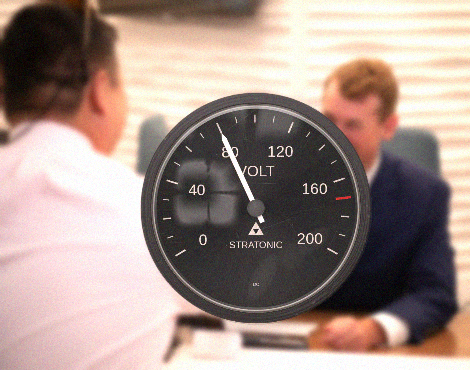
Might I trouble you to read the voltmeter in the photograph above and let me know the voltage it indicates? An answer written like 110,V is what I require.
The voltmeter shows 80,V
